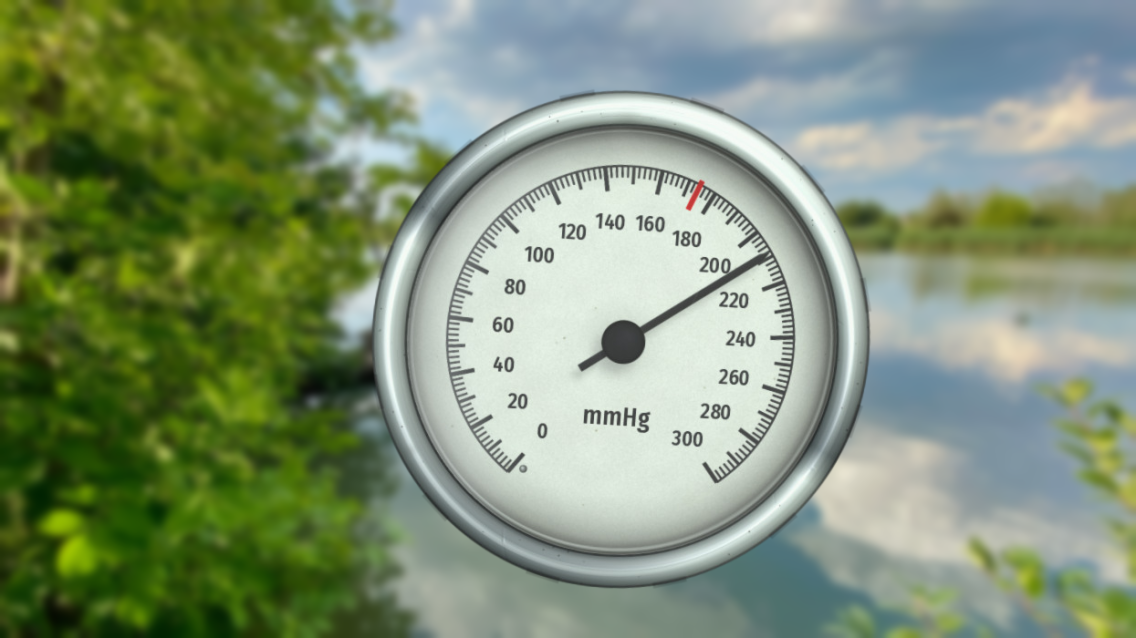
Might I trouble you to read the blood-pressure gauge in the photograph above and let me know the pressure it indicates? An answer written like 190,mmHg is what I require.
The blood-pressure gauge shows 208,mmHg
